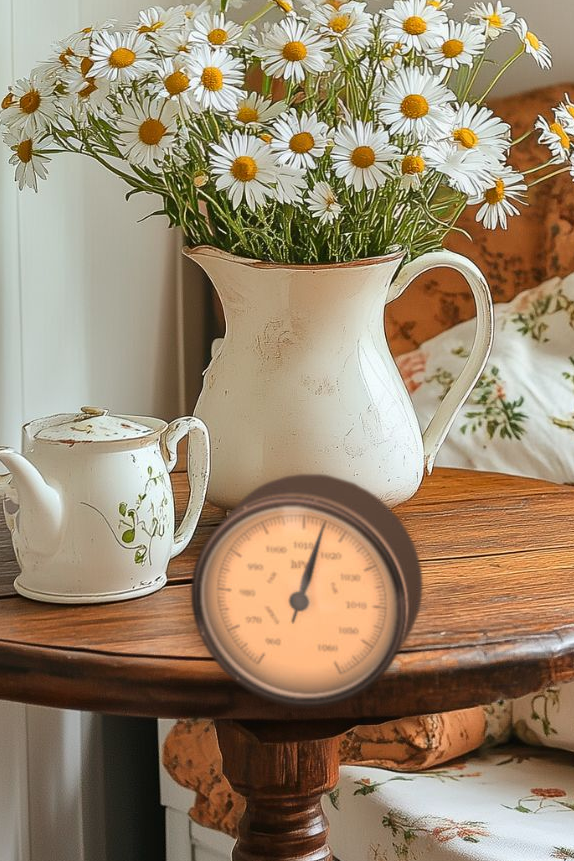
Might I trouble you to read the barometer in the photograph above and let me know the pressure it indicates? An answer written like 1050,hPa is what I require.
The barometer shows 1015,hPa
